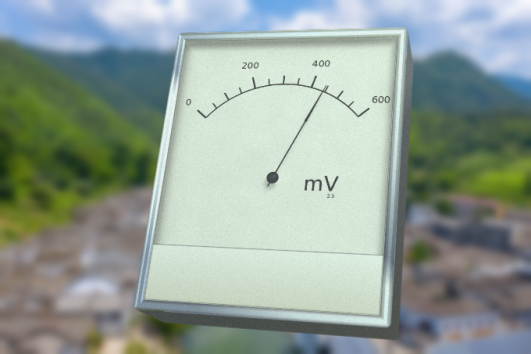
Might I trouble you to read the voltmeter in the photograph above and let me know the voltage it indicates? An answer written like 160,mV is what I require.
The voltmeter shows 450,mV
